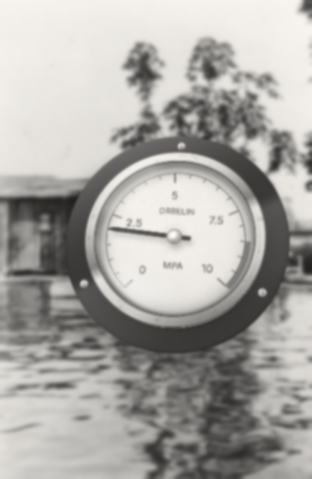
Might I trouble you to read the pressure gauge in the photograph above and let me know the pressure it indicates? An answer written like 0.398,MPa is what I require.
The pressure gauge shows 2,MPa
